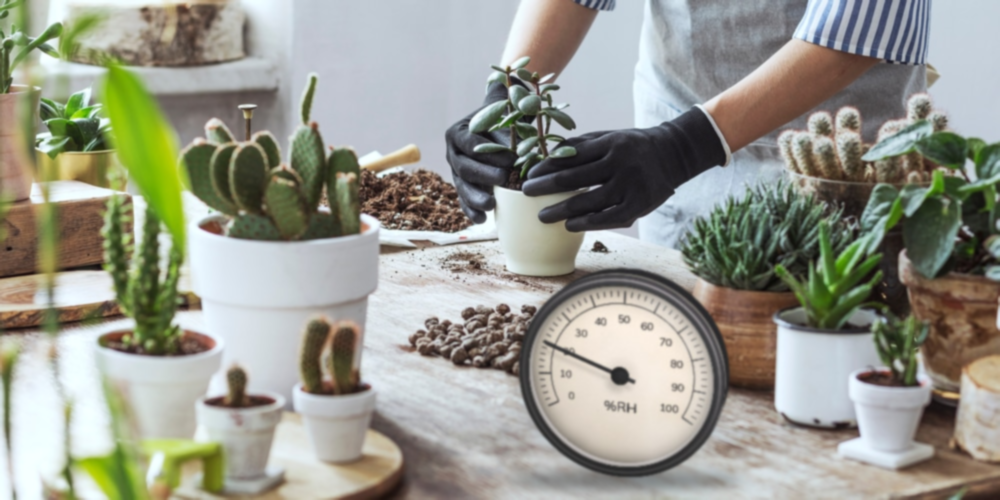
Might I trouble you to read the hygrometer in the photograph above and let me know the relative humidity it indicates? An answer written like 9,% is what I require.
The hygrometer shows 20,%
